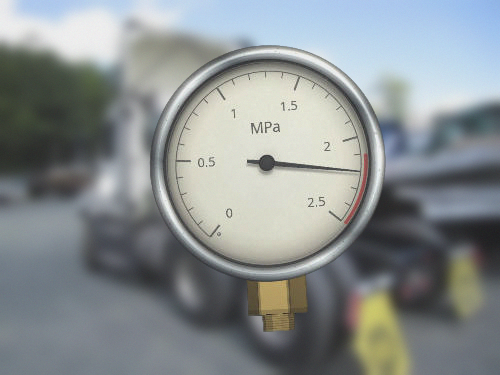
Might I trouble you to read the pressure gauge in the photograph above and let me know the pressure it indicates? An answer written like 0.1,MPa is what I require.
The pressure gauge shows 2.2,MPa
